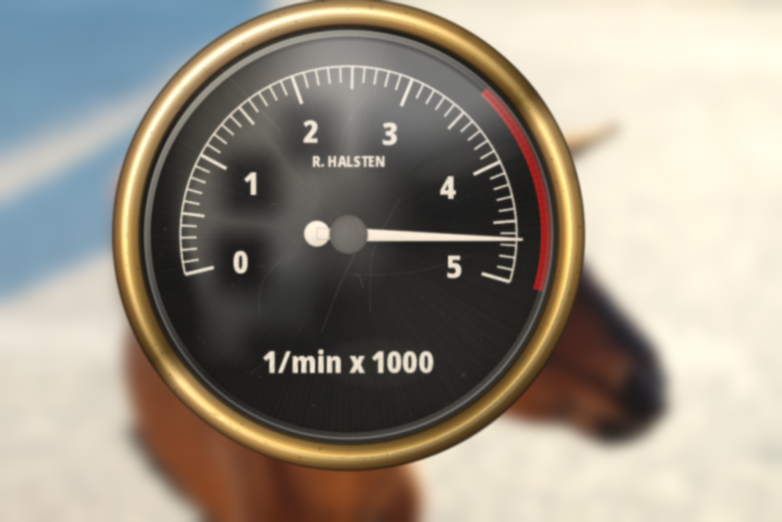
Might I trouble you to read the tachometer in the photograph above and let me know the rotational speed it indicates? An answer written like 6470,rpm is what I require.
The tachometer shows 4650,rpm
